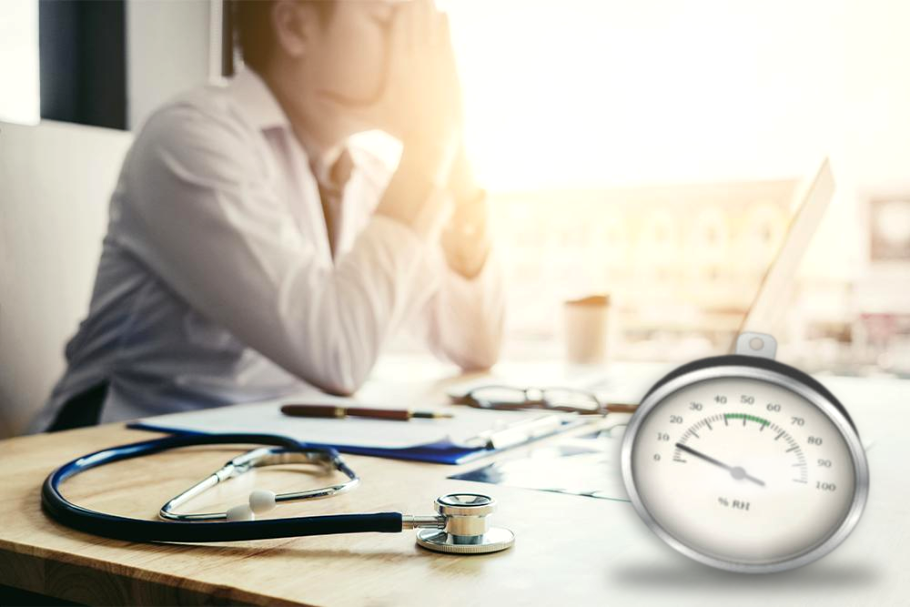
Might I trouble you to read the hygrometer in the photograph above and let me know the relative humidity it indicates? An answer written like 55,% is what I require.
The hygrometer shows 10,%
